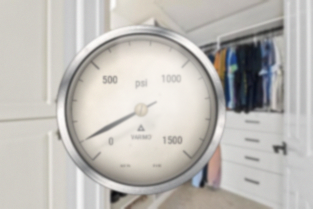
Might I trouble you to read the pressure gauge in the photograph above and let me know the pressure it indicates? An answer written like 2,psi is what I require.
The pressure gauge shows 100,psi
